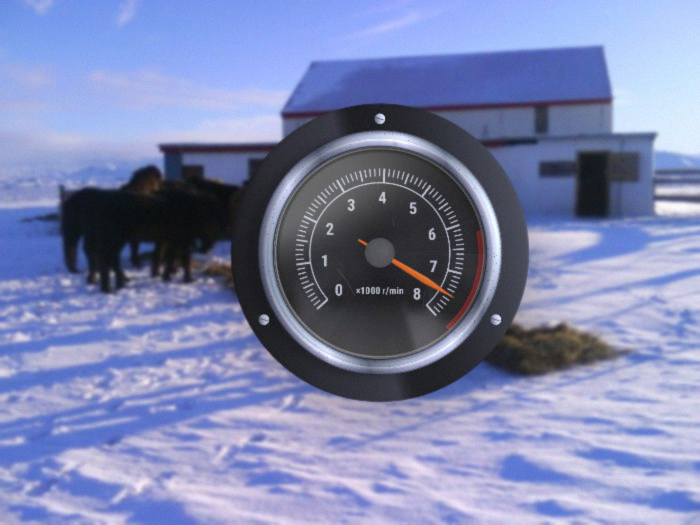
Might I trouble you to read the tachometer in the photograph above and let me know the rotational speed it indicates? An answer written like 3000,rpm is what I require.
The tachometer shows 7500,rpm
